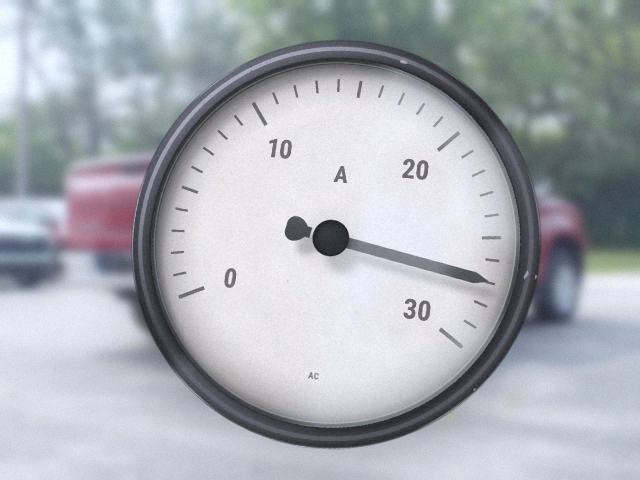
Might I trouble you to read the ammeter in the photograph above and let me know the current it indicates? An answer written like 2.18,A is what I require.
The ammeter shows 27,A
